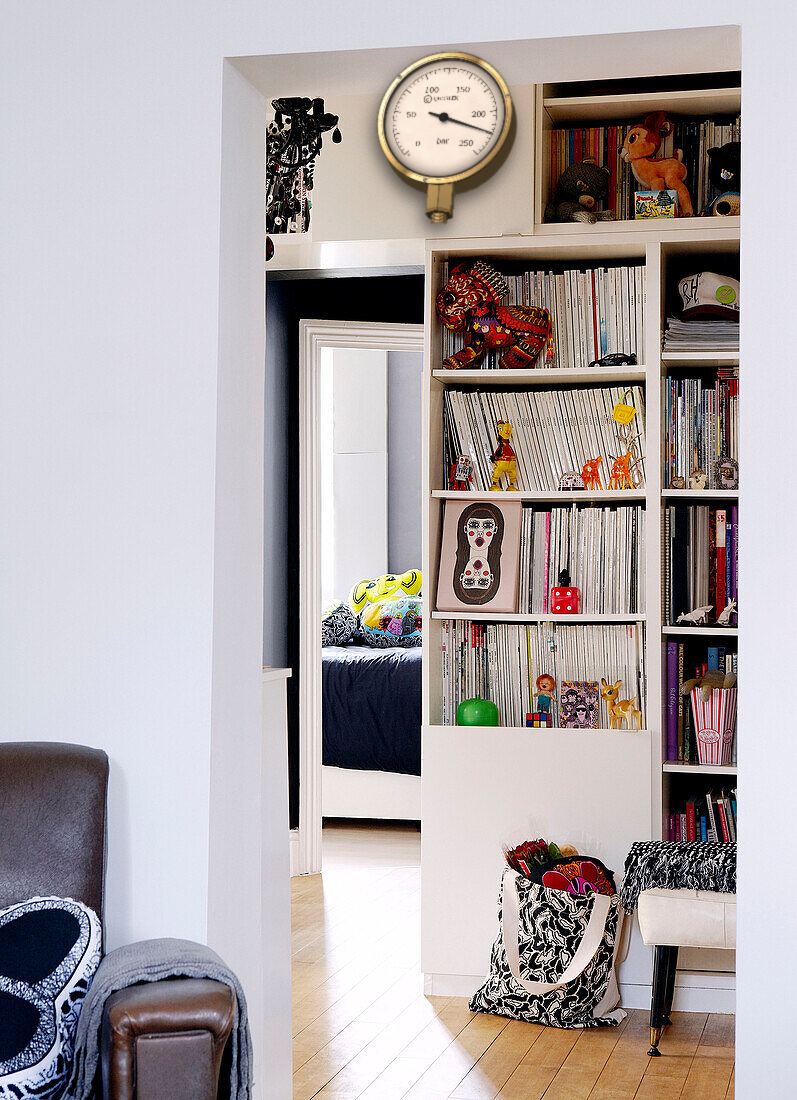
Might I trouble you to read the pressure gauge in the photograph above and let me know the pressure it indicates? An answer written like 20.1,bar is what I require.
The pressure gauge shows 225,bar
